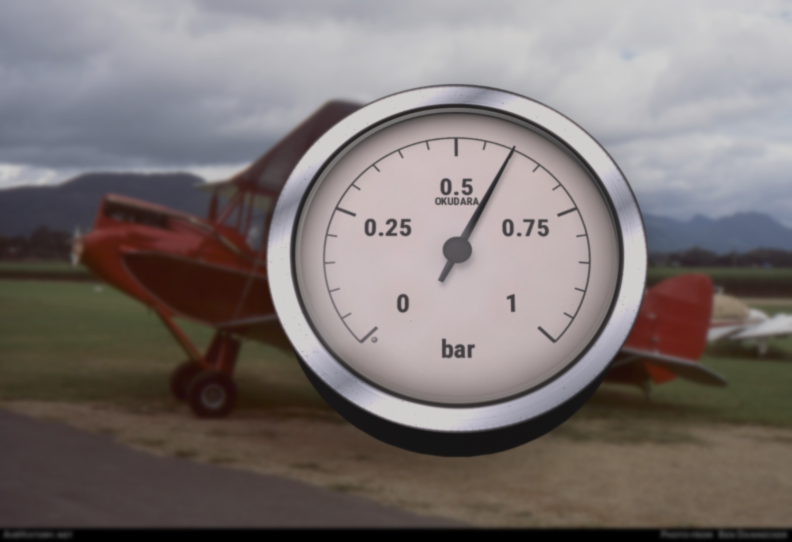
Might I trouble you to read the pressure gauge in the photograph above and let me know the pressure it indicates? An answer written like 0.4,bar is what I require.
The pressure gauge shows 0.6,bar
